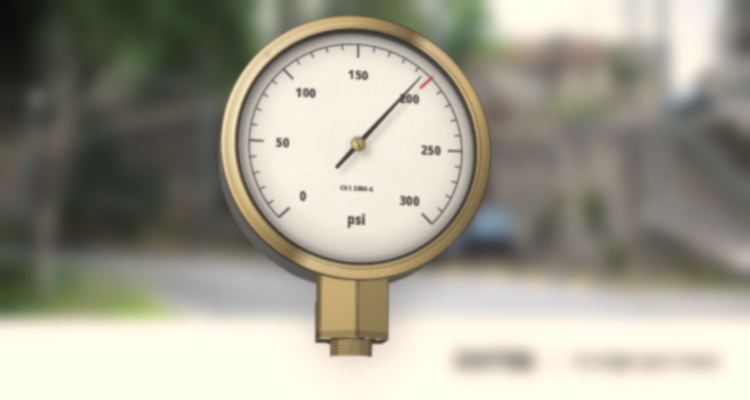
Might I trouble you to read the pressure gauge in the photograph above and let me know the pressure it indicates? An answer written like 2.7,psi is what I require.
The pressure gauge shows 195,psi
